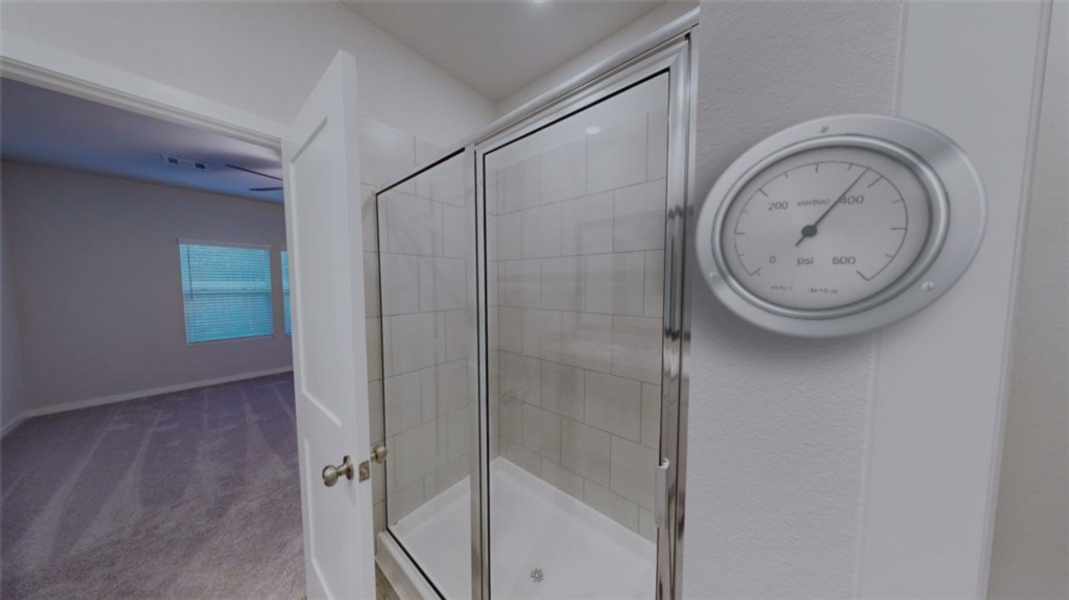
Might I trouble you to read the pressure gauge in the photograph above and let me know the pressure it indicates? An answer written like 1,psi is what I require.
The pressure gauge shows 375,psi
